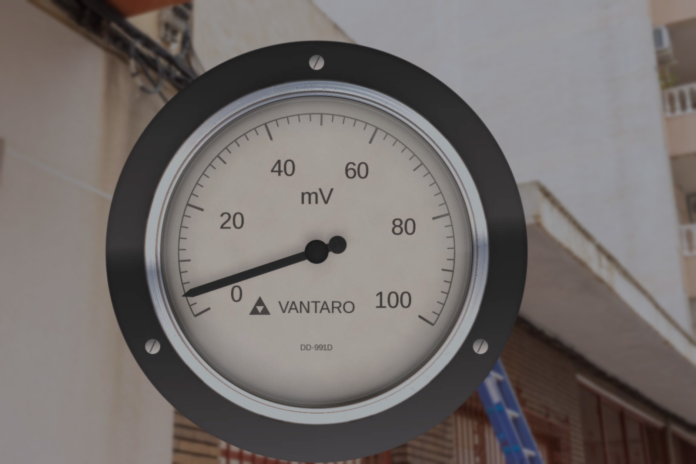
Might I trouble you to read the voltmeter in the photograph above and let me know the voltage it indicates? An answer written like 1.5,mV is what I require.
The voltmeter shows 4,mV
